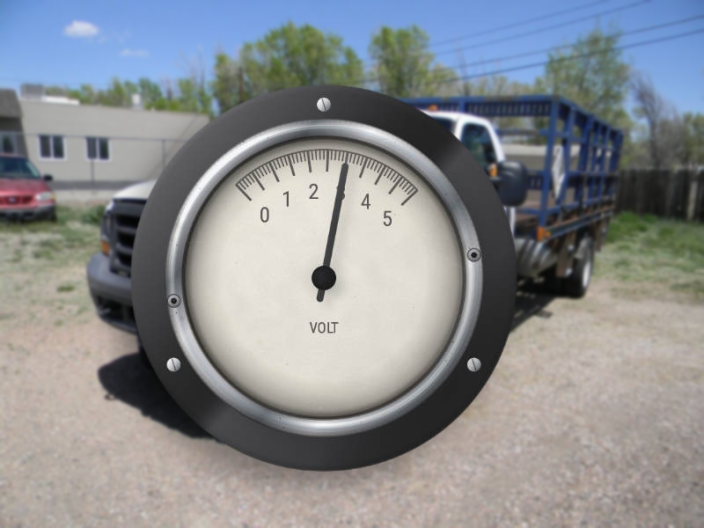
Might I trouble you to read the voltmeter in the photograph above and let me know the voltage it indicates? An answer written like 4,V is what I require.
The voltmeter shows 3,V
